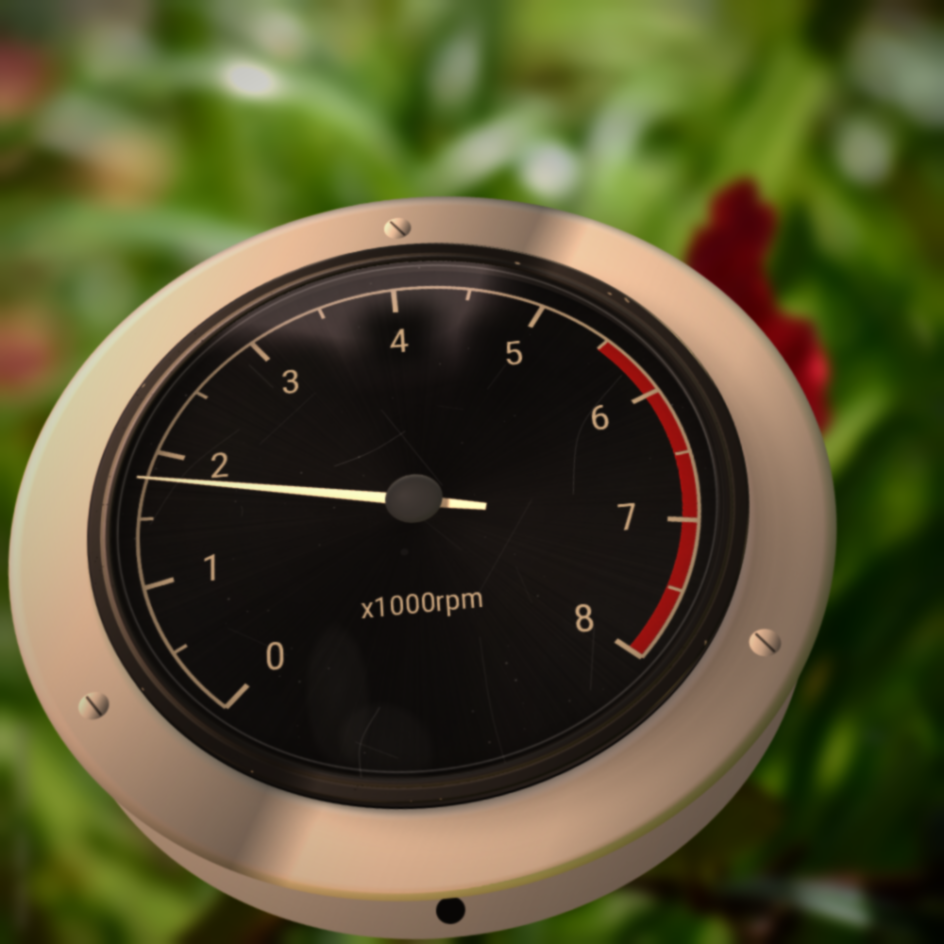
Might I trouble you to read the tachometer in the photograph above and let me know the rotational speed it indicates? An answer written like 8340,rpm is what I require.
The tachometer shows 1750,rpm
